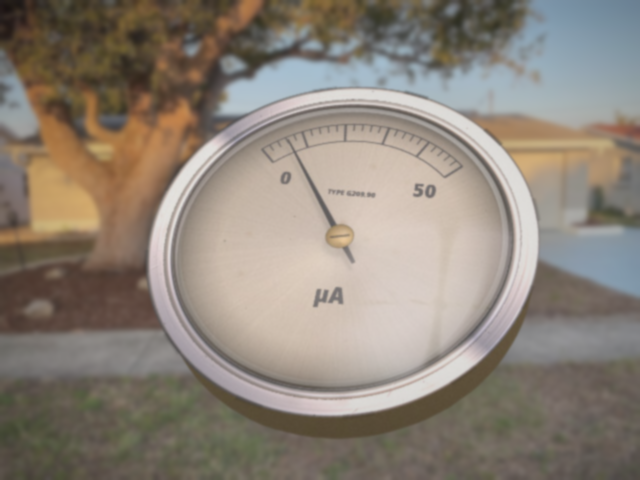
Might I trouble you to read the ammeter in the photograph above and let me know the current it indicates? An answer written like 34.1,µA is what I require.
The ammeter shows 6,µA
